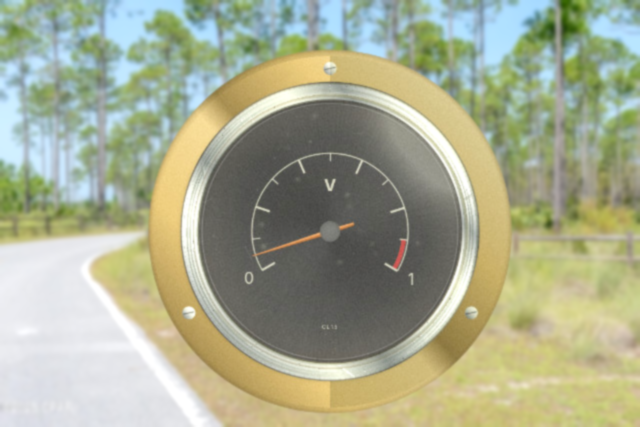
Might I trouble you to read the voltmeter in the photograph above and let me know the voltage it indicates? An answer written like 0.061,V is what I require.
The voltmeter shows 0.05,V
